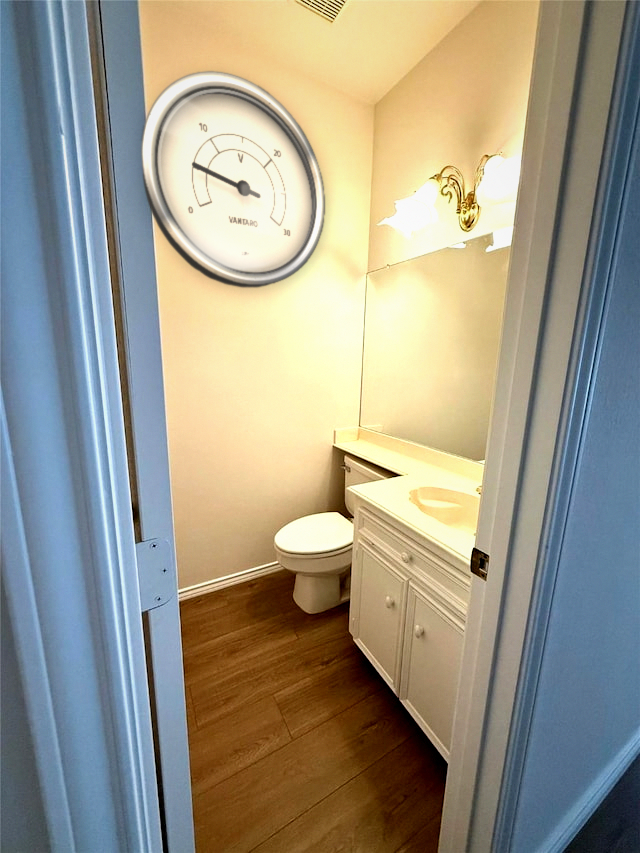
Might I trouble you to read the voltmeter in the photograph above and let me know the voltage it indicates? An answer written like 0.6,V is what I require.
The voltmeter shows 5,V
